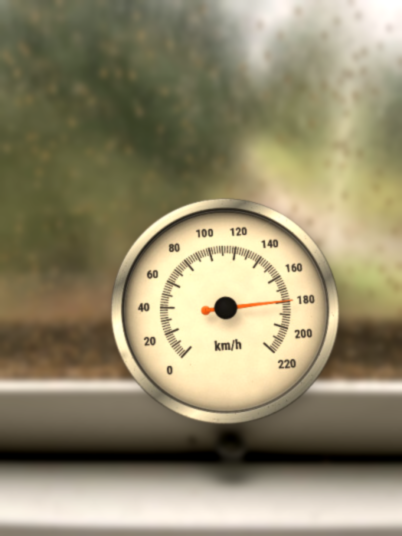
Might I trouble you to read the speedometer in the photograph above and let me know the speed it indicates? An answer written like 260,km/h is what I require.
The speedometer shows 180,km/h
